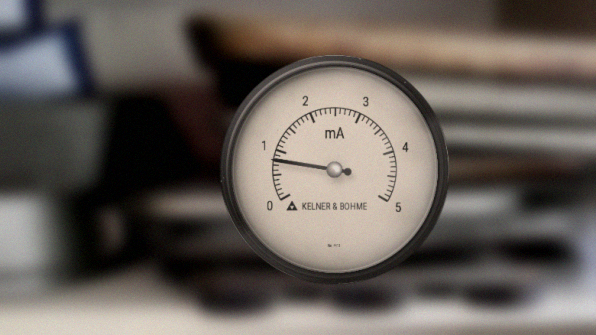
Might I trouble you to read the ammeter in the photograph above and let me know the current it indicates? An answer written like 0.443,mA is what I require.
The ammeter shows 0.8,mA
